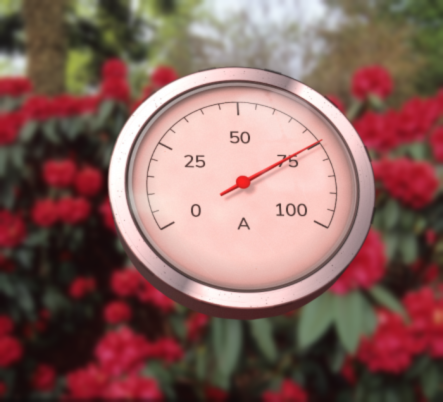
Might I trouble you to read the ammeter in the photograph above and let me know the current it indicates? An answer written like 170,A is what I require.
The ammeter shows 75,A
